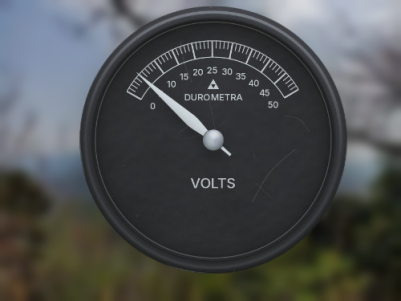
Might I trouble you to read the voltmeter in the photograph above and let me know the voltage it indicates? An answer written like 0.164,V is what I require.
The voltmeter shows 5,V
